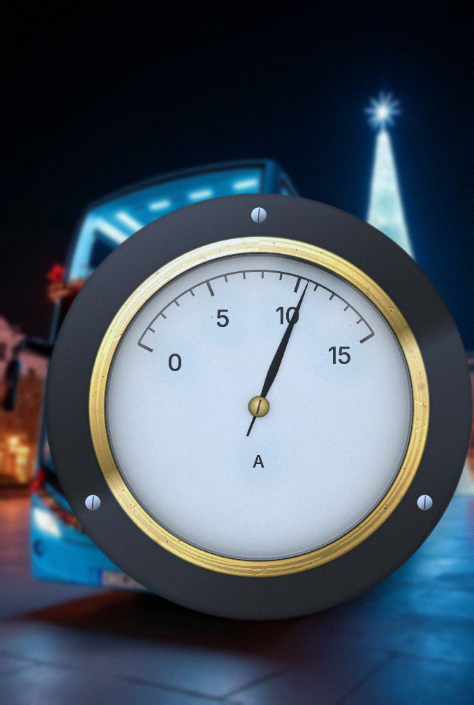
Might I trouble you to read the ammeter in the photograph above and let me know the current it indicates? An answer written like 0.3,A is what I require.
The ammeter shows 10.5,A
